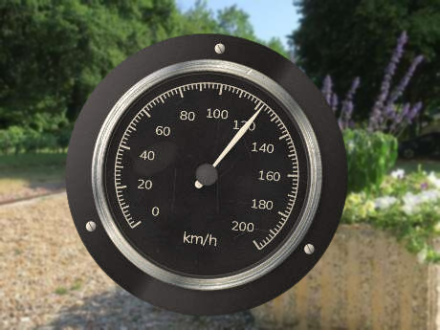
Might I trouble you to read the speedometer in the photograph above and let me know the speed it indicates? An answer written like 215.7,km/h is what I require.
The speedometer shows 122,km/h
